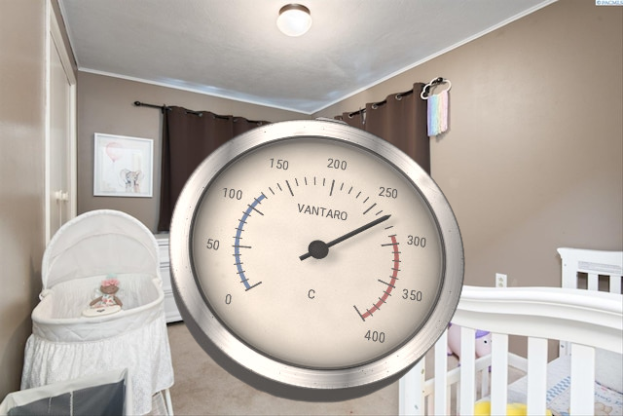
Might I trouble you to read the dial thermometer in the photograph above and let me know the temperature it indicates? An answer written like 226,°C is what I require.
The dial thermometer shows 270,°C
